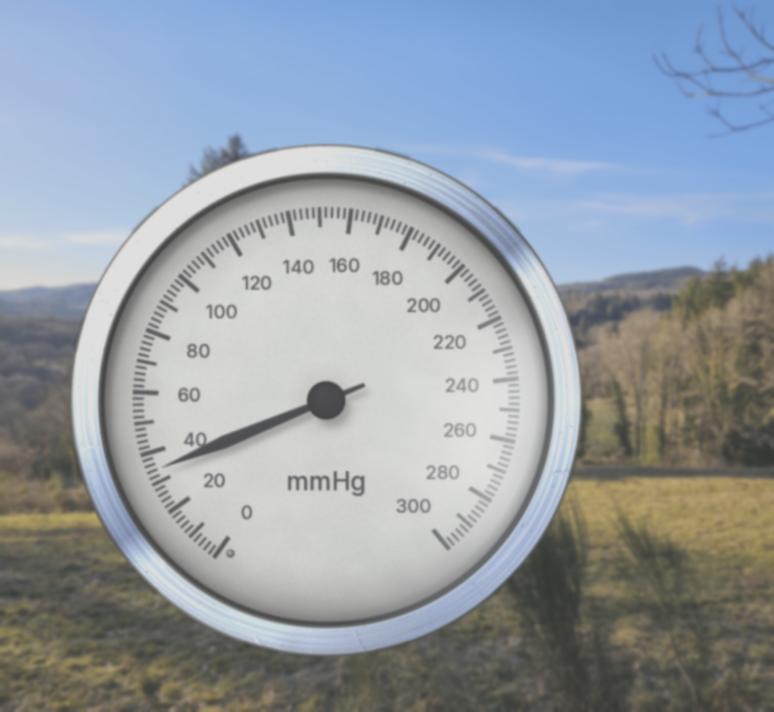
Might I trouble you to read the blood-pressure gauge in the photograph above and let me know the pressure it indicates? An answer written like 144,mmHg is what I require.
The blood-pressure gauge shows 34,mmHg
